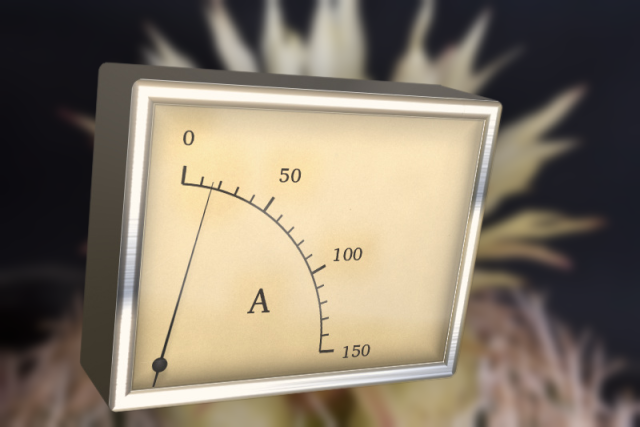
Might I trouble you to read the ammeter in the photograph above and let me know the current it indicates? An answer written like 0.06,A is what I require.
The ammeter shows 15,A
